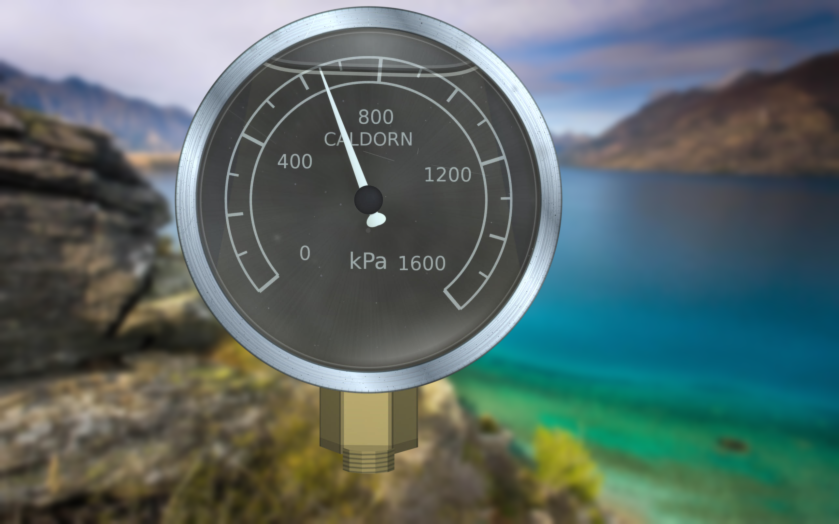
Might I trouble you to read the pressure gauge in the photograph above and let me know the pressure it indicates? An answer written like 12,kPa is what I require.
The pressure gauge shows 650,kPa
